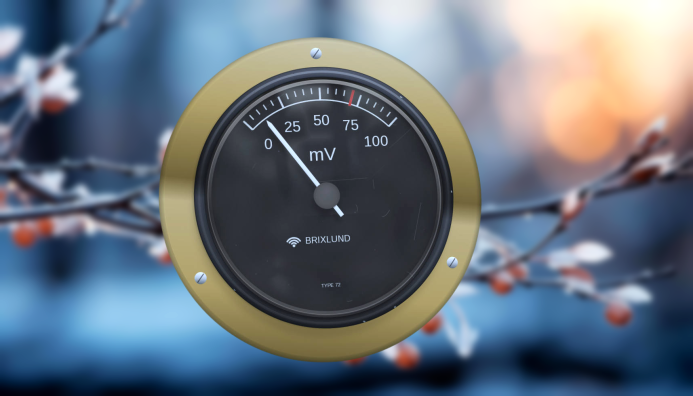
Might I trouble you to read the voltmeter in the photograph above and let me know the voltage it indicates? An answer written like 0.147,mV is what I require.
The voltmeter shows 10,mV
